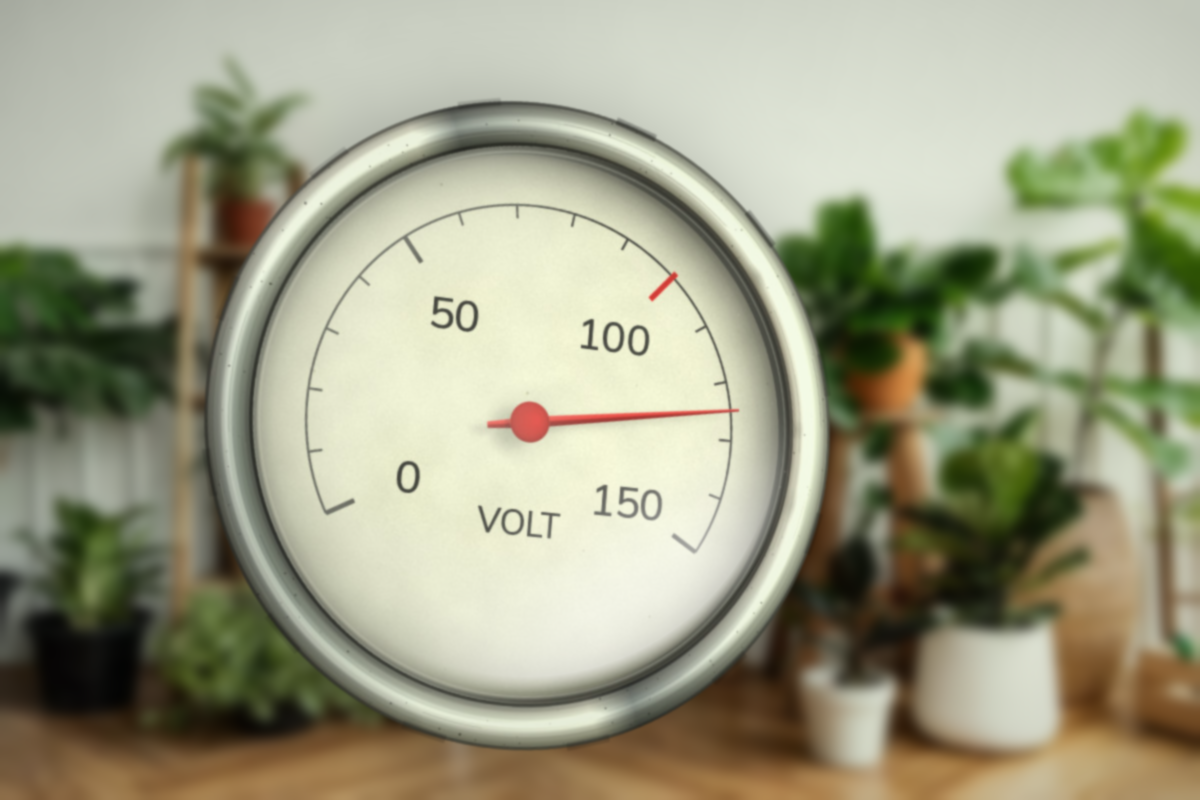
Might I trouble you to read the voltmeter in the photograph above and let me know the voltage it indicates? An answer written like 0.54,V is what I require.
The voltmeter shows 125,V
